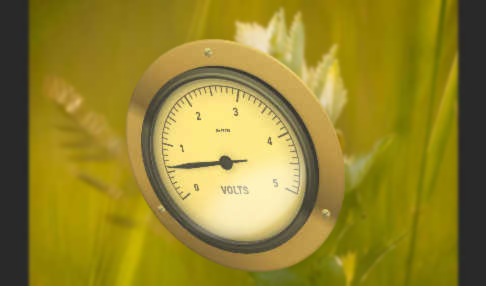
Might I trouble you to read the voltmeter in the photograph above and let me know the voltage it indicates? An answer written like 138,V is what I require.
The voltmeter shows 0.6,V
